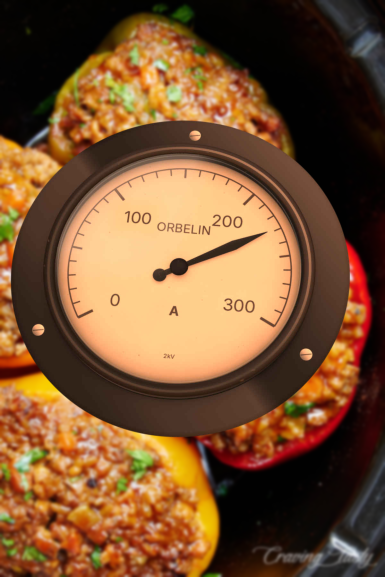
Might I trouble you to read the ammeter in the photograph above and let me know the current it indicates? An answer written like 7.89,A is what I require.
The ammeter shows 230,A
